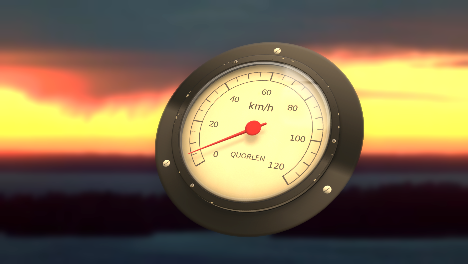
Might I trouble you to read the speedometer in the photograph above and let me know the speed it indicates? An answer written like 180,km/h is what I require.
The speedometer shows 5,km/h
